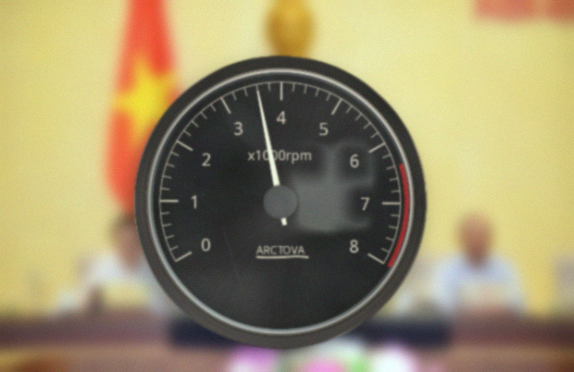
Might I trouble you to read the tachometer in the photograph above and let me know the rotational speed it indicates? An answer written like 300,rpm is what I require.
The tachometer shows 3600,rpm
